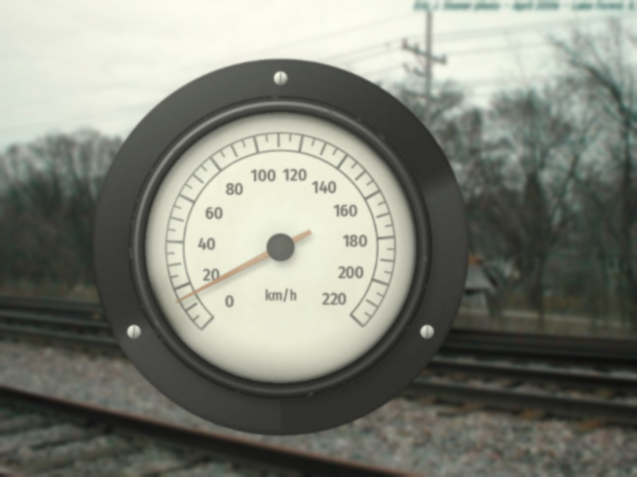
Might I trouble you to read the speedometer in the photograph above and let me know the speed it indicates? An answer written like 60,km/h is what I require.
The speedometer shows 15,km/h
